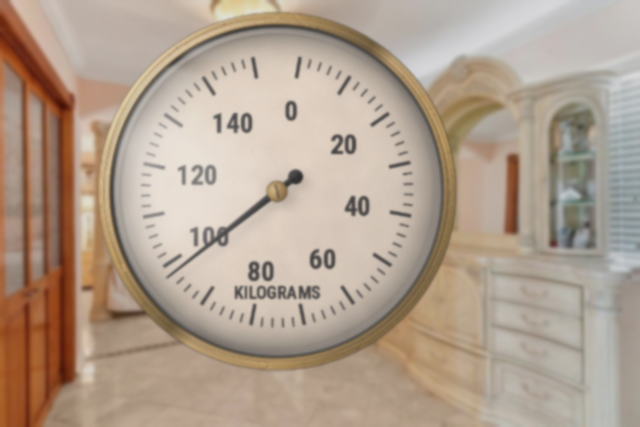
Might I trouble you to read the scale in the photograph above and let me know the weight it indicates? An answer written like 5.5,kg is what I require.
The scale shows 98,kg
